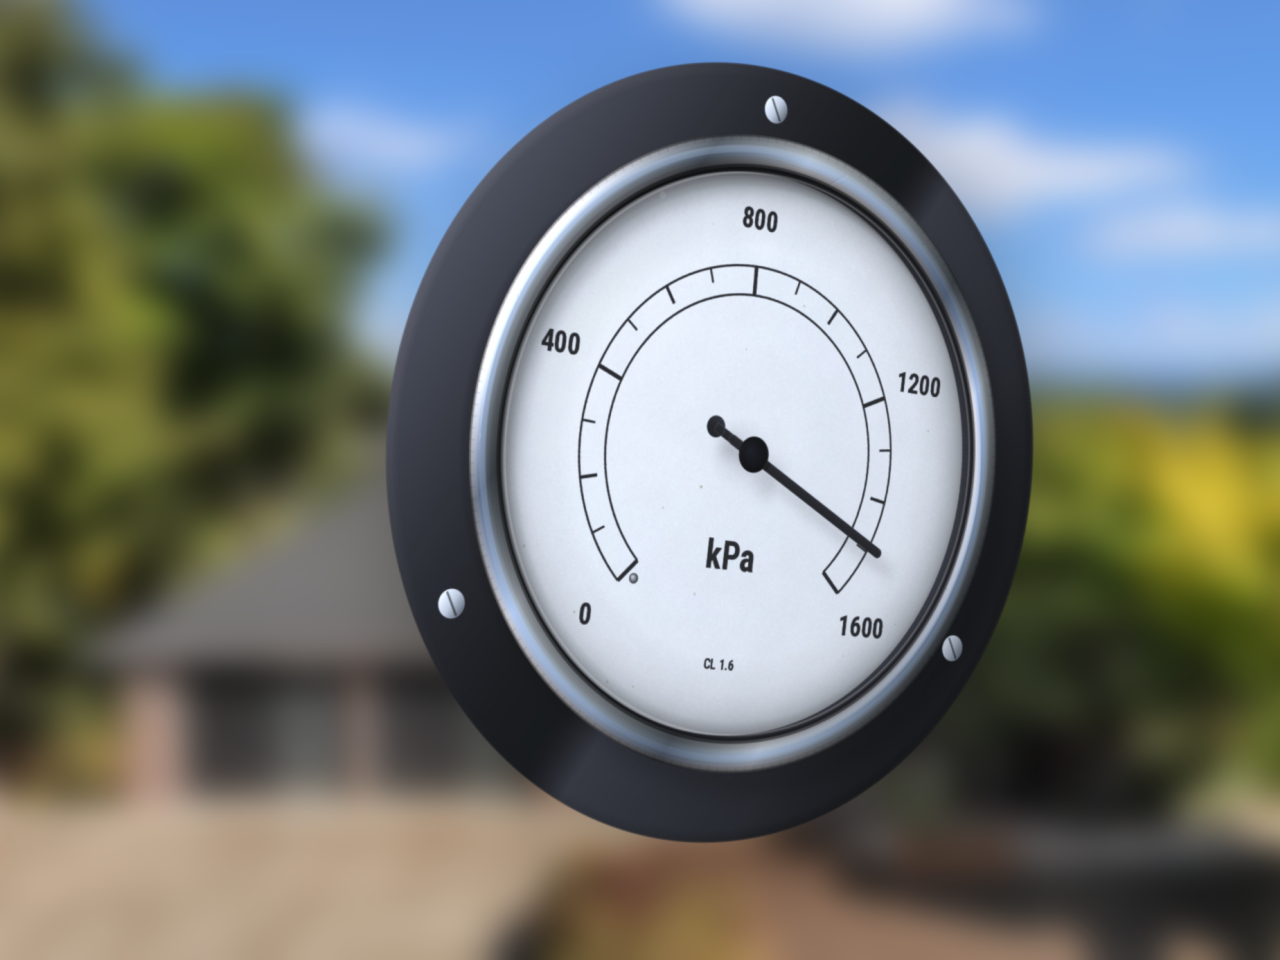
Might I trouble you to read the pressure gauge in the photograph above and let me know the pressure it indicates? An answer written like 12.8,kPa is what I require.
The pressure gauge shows 1500,kPa
